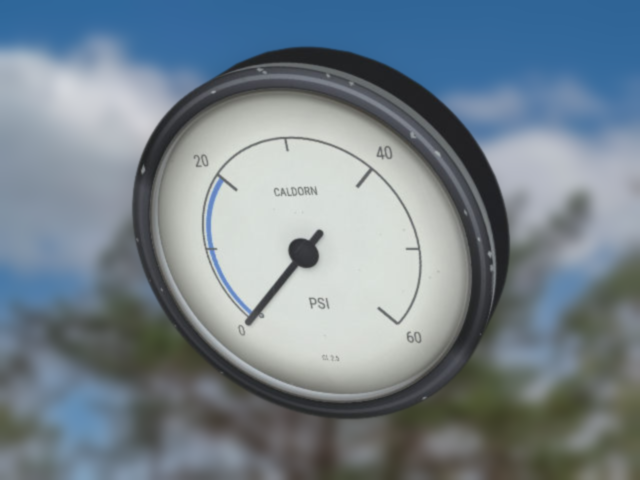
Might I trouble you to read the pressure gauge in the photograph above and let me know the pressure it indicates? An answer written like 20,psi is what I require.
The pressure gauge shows 0,psi
